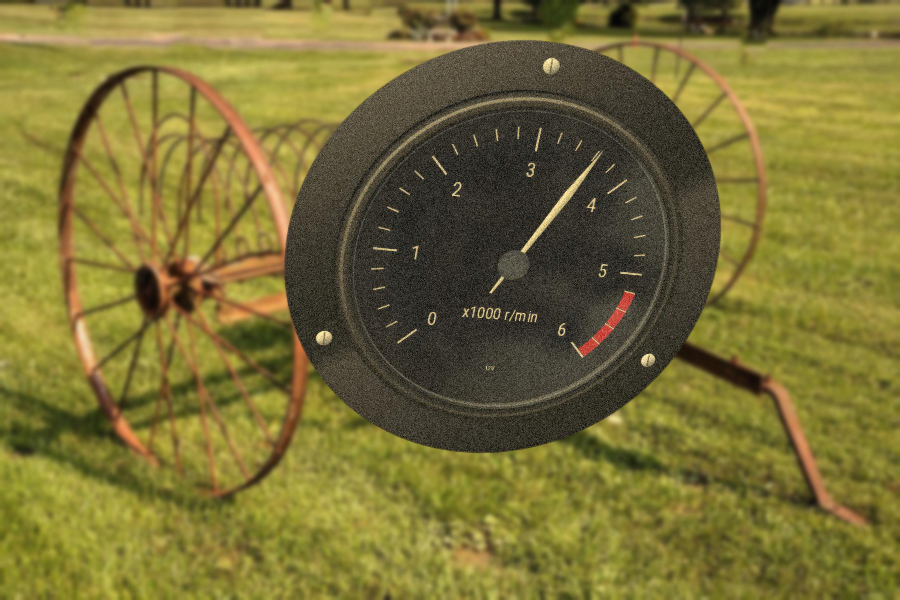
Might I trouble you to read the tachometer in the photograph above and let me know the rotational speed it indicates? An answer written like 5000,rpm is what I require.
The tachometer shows 3600,rpm
